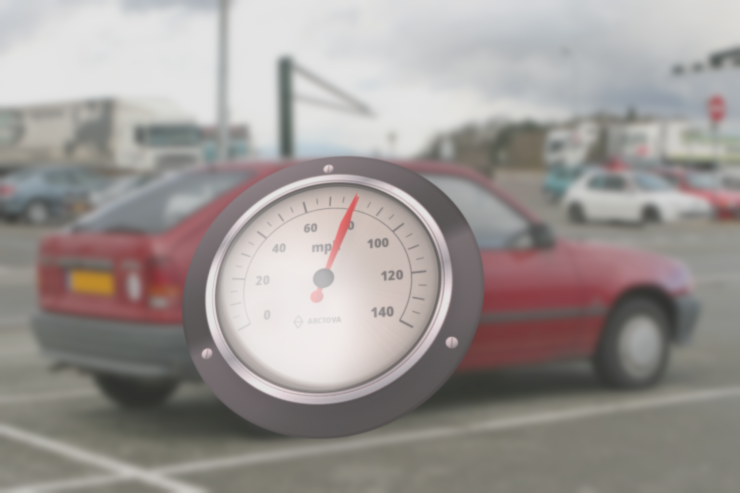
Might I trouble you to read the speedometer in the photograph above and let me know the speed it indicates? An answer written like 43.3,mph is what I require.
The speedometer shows 80,mph
